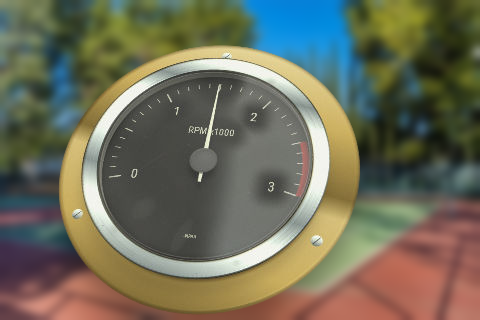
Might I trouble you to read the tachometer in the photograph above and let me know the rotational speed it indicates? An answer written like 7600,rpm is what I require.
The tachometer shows 1500,rpm
